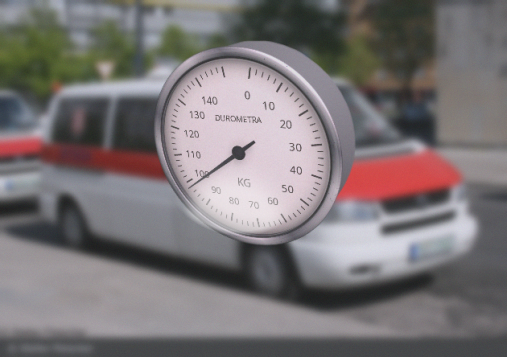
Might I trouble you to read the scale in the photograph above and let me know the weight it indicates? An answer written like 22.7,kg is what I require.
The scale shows 98,kg
